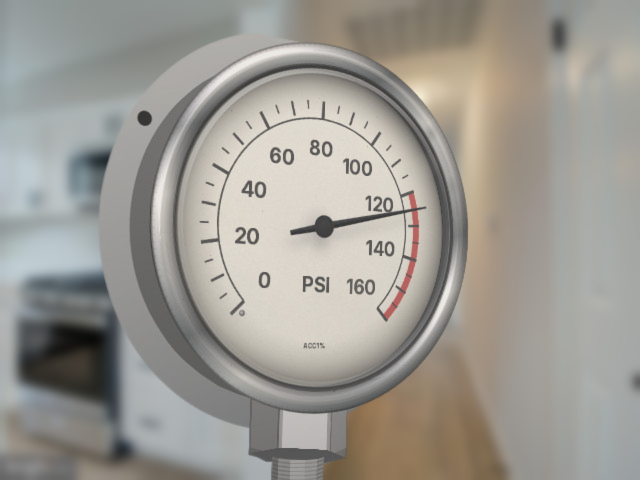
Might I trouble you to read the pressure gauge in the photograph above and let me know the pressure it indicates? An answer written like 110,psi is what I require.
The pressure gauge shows 125,psi
